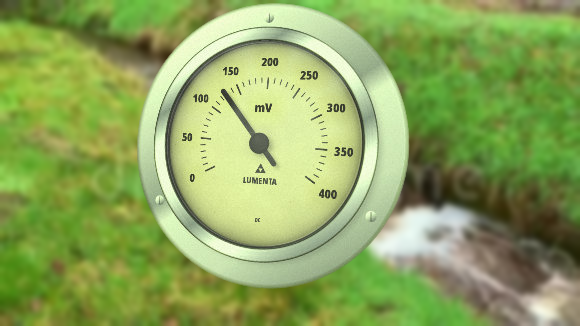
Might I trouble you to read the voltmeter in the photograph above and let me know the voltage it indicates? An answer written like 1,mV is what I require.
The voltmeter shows 130,mV
